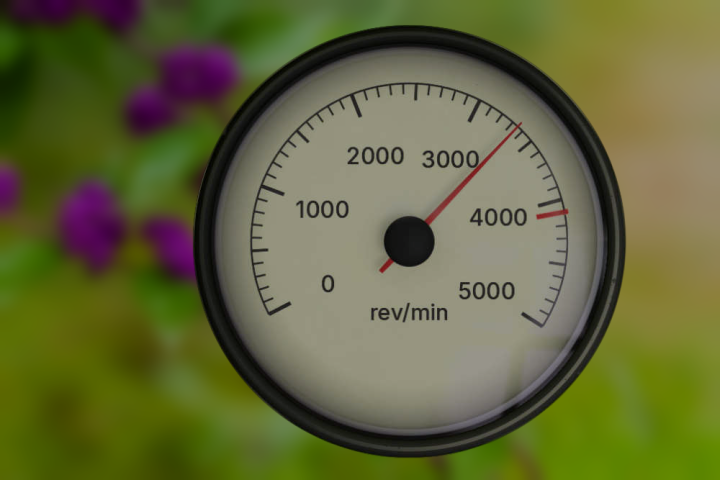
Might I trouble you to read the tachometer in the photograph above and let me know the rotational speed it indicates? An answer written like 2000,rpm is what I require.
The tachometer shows 3350,rpm
